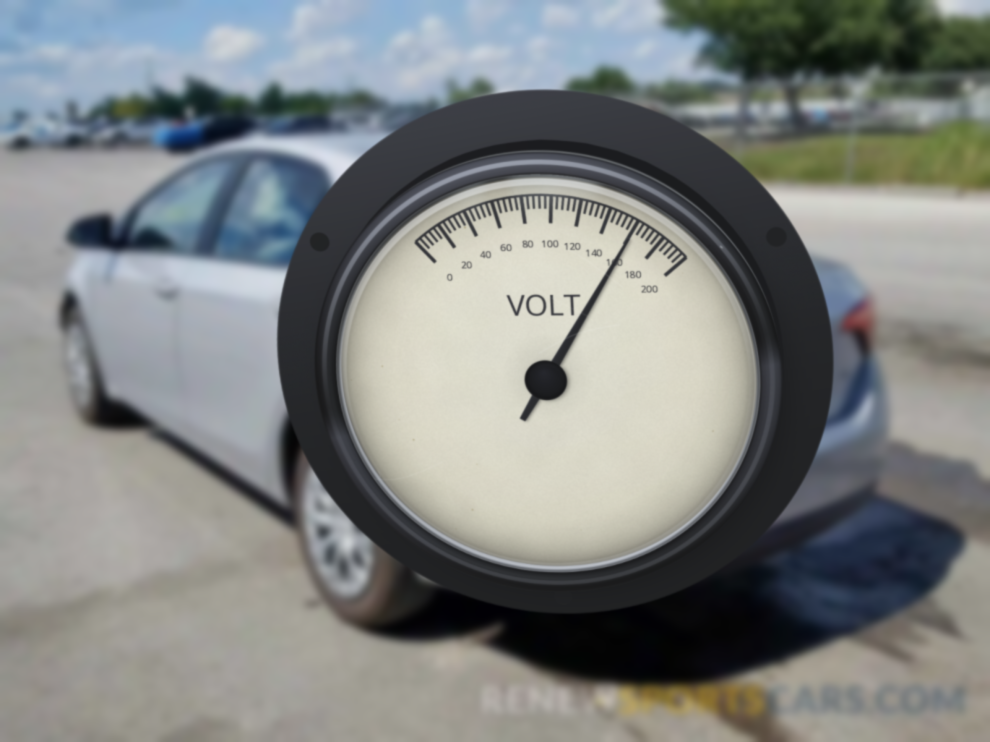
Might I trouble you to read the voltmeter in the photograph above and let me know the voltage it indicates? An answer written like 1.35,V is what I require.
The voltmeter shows 160,V
